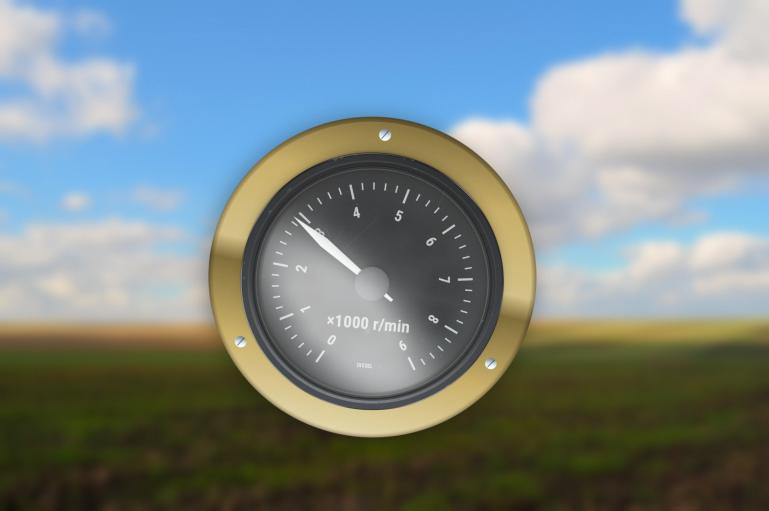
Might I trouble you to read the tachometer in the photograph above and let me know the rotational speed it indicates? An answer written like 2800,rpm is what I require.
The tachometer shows 2900,rpm
